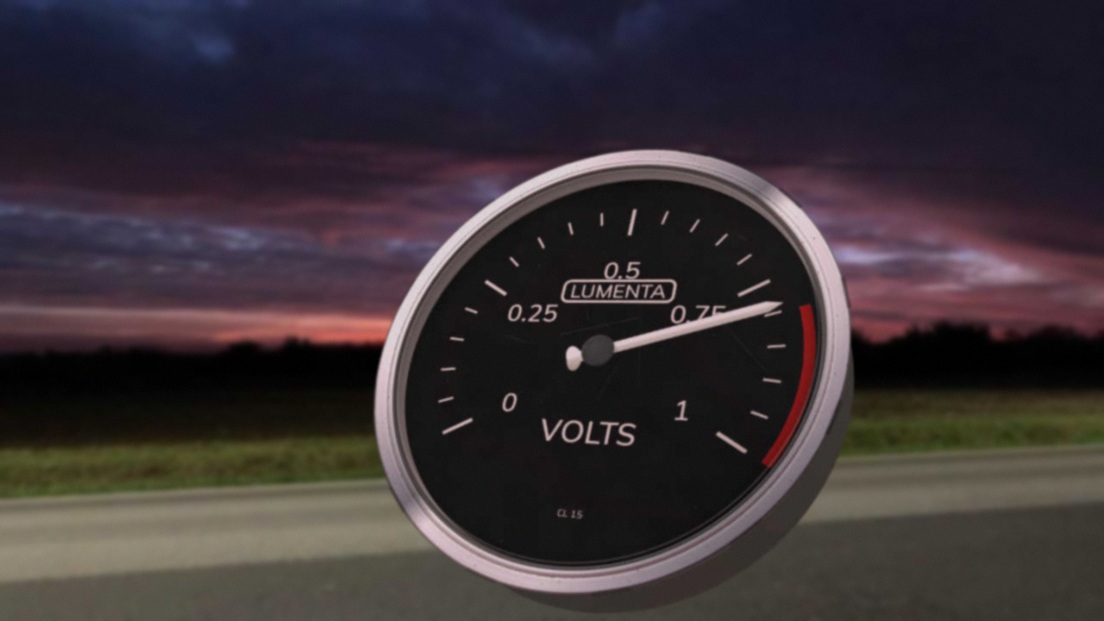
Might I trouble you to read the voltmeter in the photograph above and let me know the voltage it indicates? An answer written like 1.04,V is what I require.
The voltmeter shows 0.8,V
